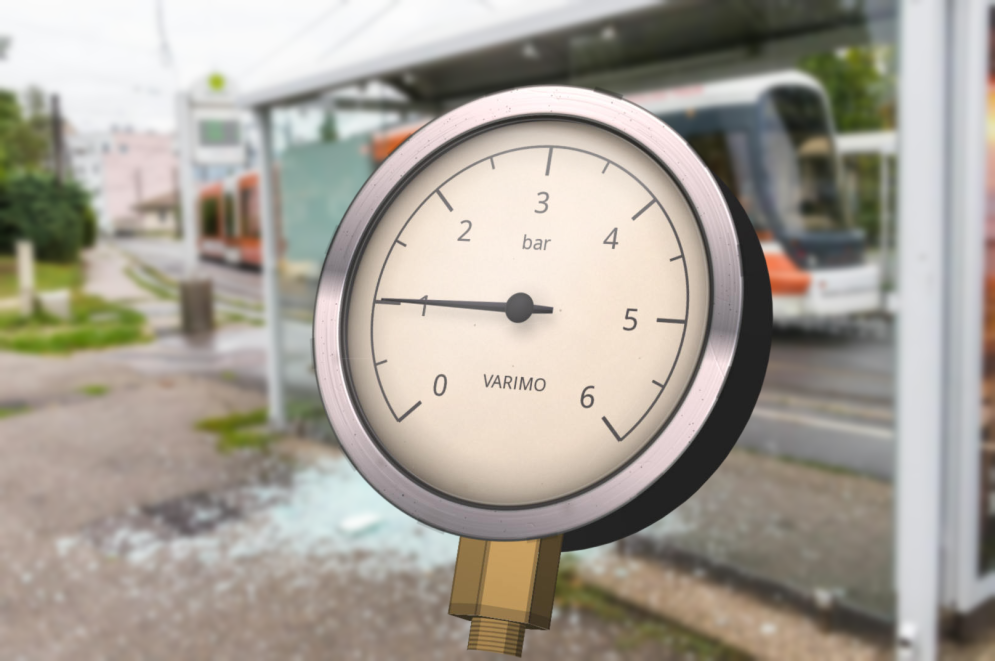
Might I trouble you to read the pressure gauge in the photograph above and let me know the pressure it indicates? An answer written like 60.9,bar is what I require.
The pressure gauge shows 1,bar
